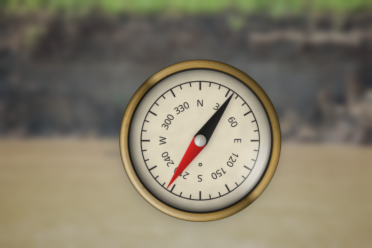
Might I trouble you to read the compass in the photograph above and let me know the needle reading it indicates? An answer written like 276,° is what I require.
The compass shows 215,°
